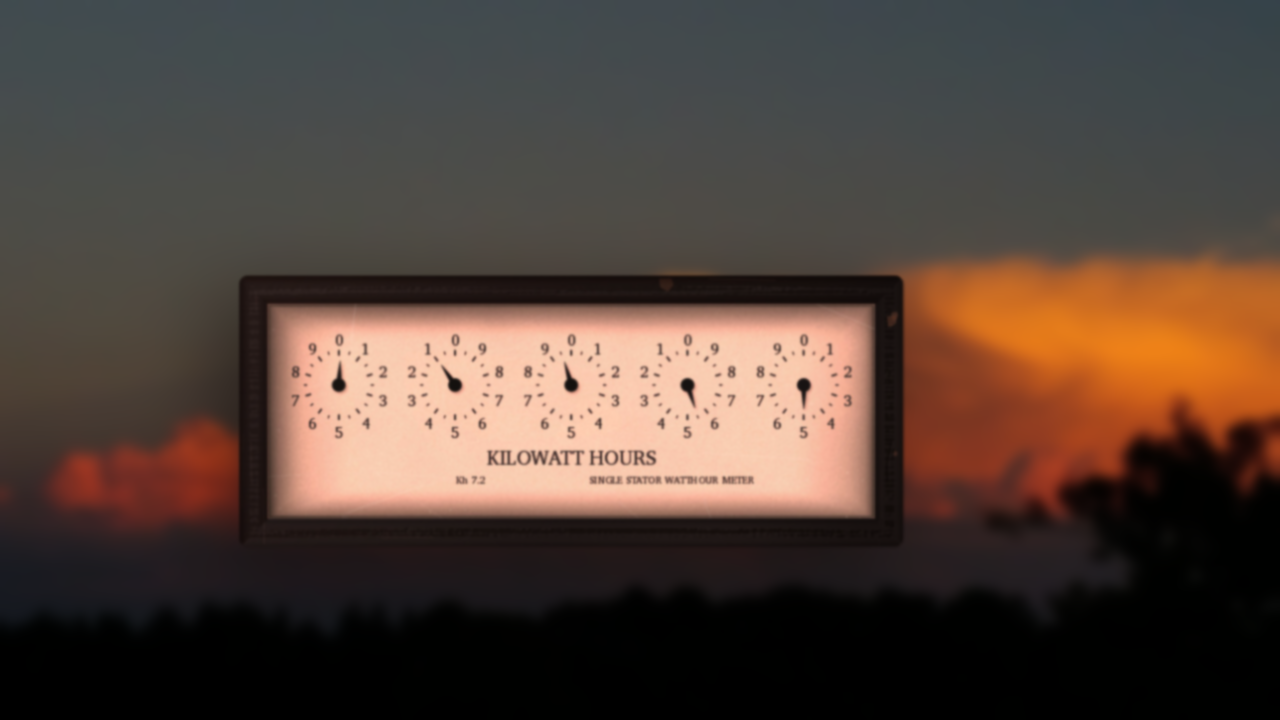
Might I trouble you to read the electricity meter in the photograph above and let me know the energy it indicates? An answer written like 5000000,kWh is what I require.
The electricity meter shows 955,kWh
